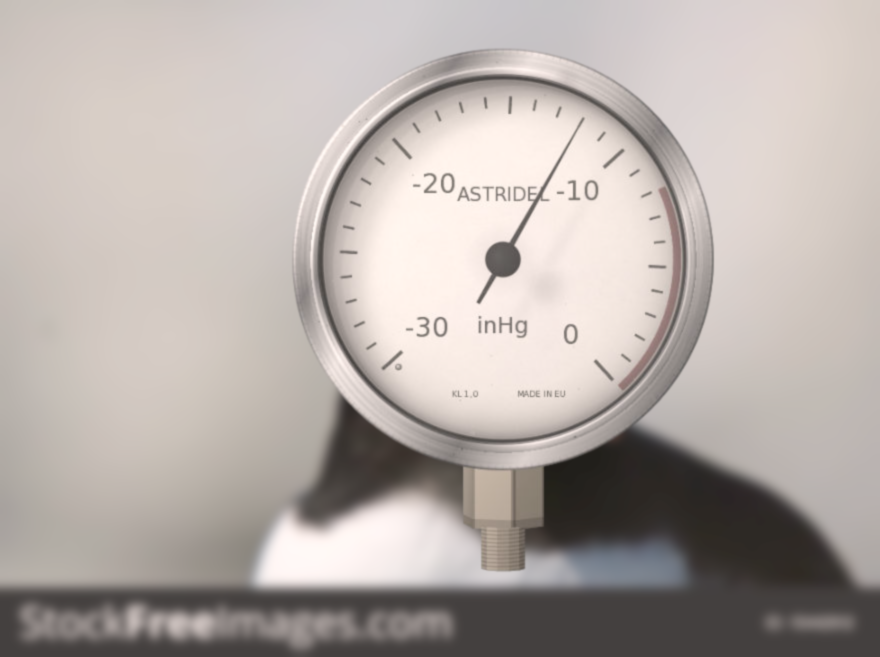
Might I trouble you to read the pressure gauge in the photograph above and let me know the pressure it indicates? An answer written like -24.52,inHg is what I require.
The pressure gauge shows -12,inHg
